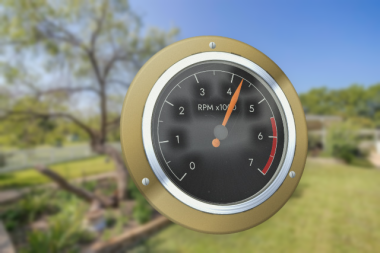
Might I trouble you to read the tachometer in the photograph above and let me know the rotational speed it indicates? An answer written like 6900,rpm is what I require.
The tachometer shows 4250,rpm
